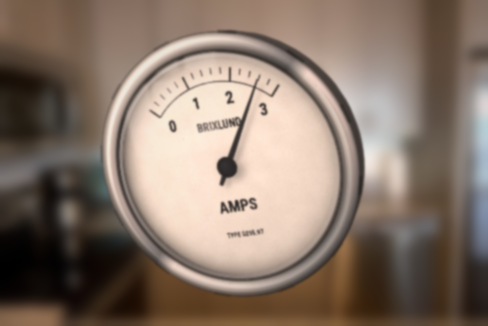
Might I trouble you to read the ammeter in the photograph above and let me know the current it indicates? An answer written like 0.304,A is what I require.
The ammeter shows 2.6,A
